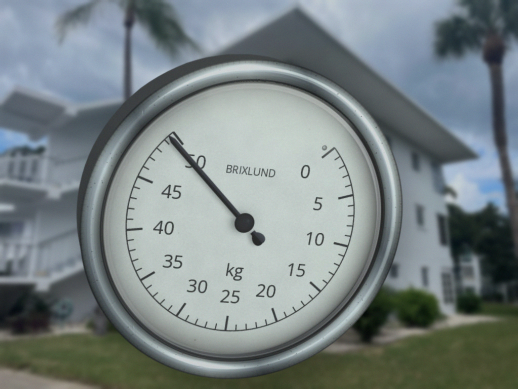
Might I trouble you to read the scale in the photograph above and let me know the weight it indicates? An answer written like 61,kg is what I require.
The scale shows 49.5,kg
